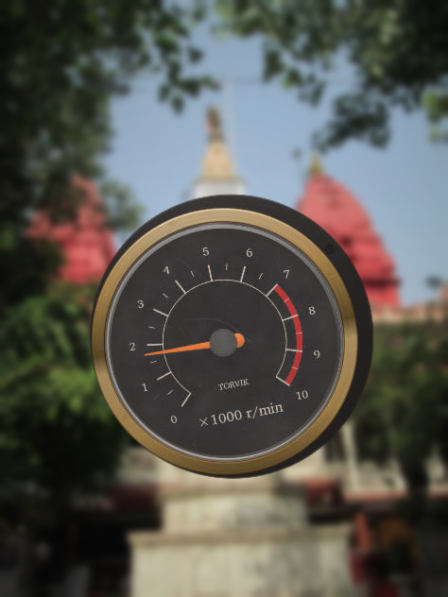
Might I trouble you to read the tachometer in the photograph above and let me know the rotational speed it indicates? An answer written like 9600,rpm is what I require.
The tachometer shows 1750,rpm
